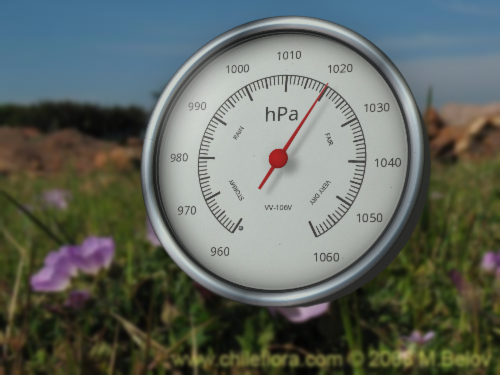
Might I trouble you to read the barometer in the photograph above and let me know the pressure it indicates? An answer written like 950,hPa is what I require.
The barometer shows 1020,hPa
